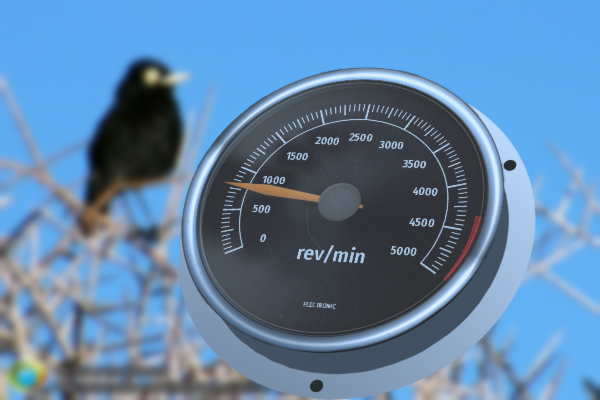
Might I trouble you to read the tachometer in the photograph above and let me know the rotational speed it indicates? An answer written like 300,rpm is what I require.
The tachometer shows 750,rpm
